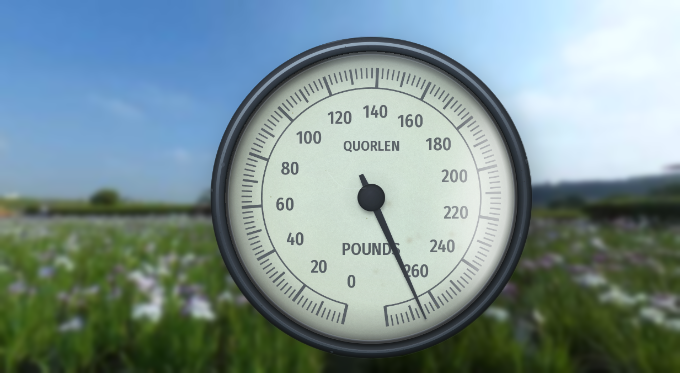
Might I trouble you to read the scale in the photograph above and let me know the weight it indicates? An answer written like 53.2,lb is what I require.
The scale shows 266,lb
